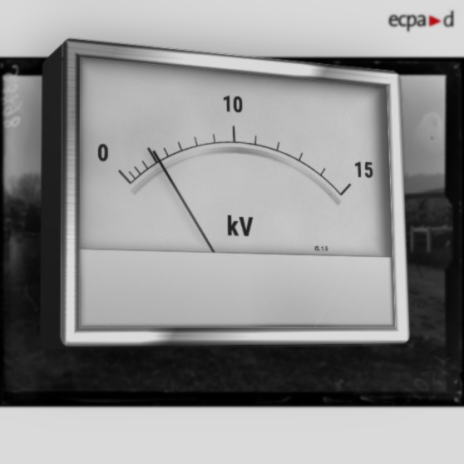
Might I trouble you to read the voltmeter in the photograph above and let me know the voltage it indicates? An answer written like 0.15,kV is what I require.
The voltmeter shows 5,kV
